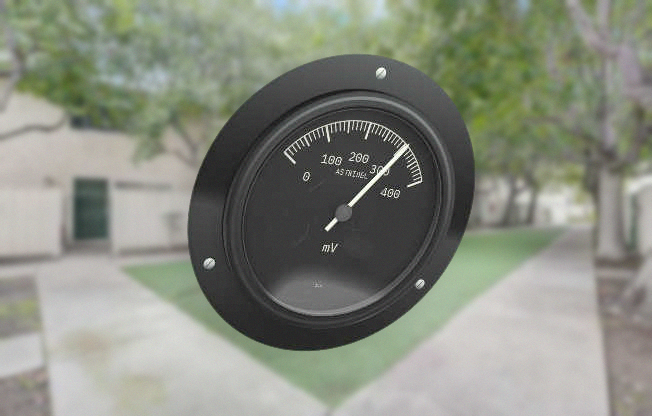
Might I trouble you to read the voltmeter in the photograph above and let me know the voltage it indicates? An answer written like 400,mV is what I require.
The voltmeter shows 300,mV
